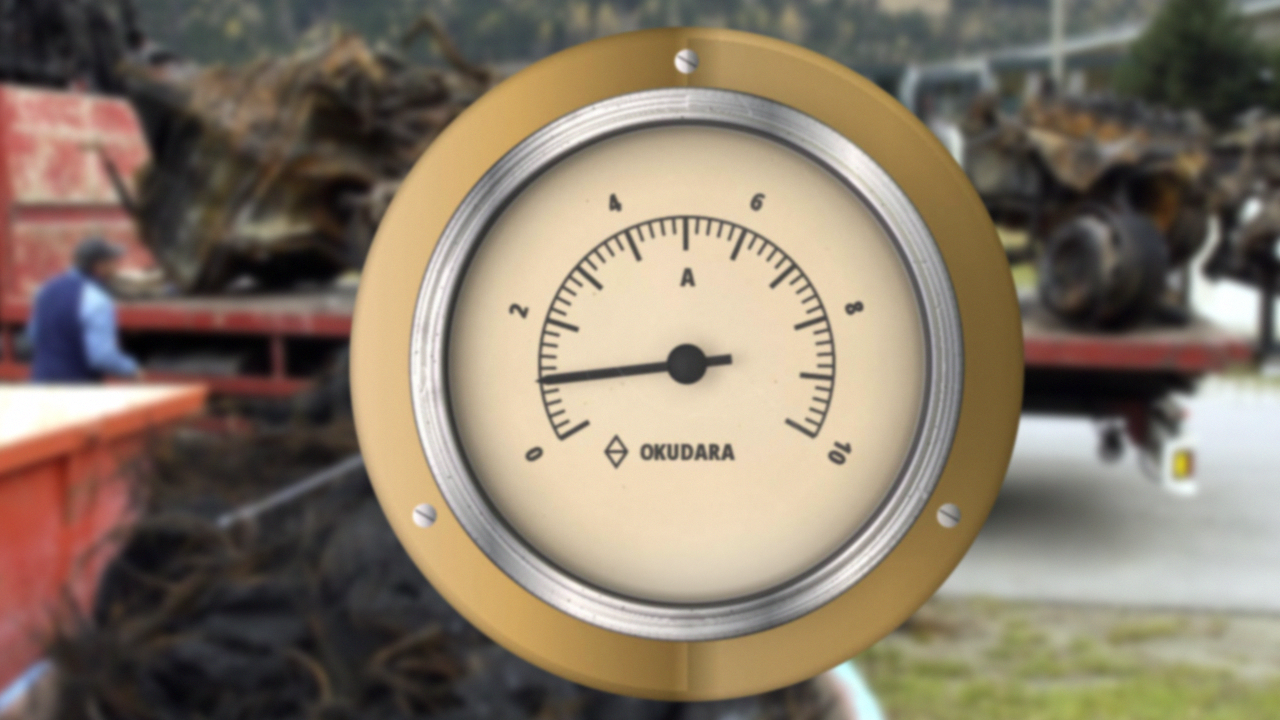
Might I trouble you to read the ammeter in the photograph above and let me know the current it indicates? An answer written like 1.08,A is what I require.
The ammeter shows 1,A
